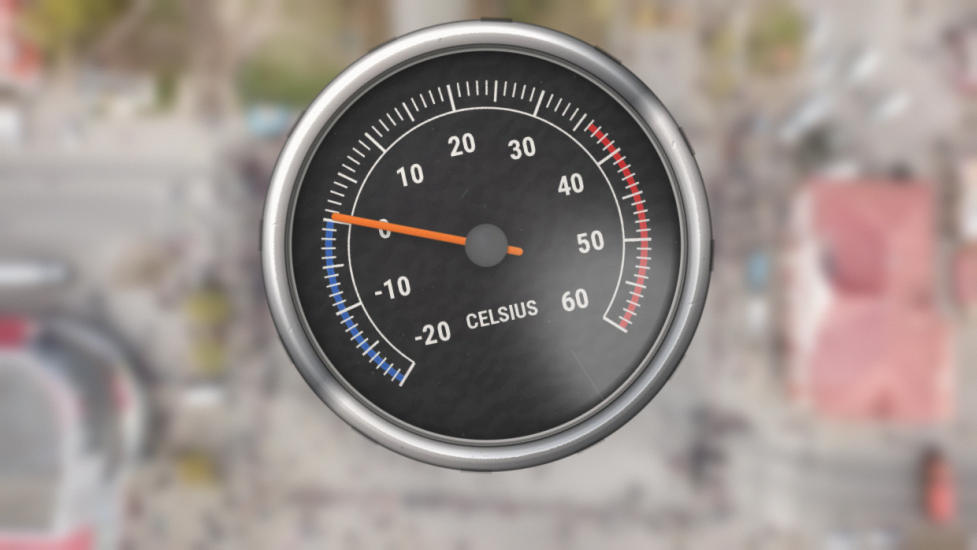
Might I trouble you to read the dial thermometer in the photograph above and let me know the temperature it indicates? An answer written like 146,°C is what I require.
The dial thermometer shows 0.5,°C
